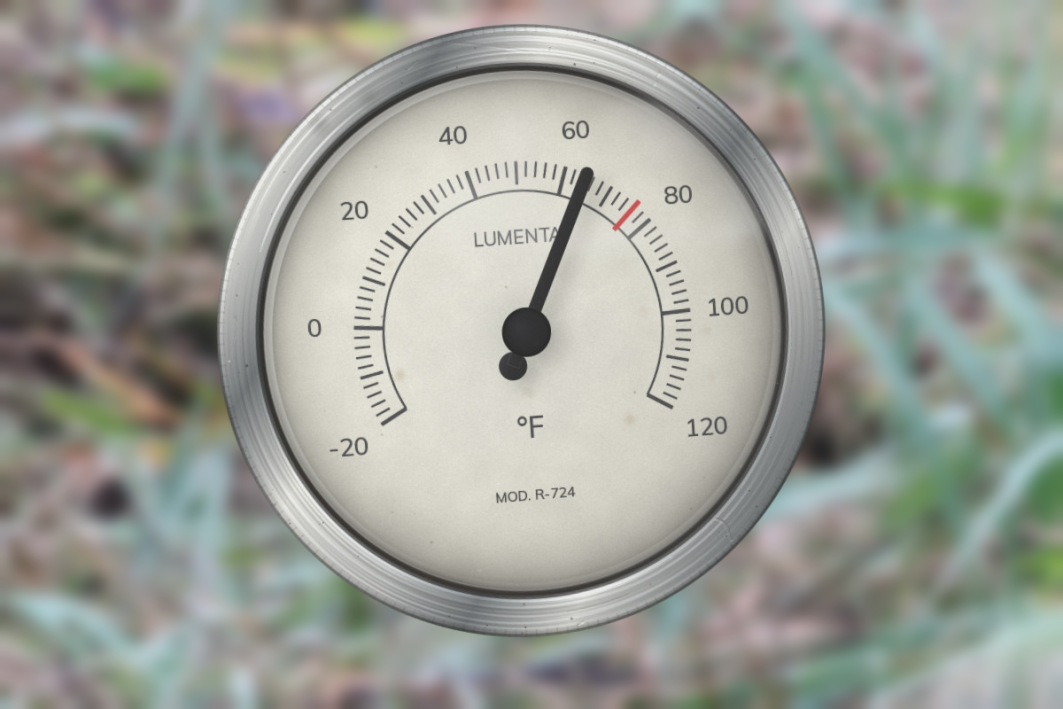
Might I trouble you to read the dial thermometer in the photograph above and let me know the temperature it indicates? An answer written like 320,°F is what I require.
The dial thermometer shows 64,°F
